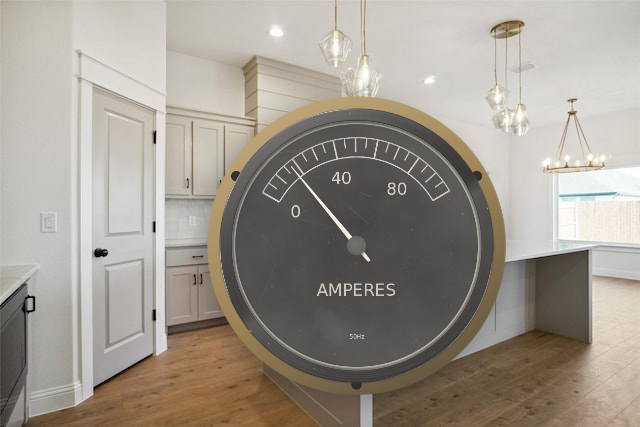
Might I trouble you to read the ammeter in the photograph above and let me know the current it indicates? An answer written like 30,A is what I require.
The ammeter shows 17.5,A
